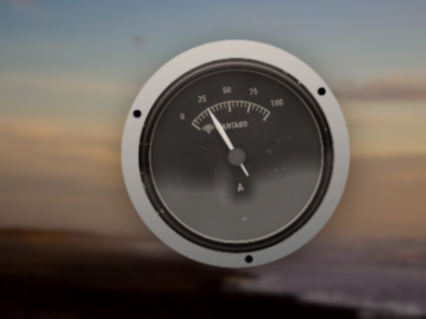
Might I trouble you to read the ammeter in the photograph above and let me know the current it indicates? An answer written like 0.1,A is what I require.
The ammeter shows 25,A
